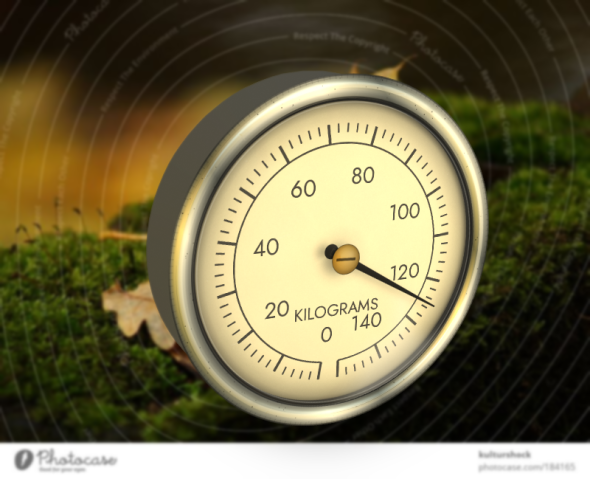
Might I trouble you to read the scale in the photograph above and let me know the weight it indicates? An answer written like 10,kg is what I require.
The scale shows 125,kg
